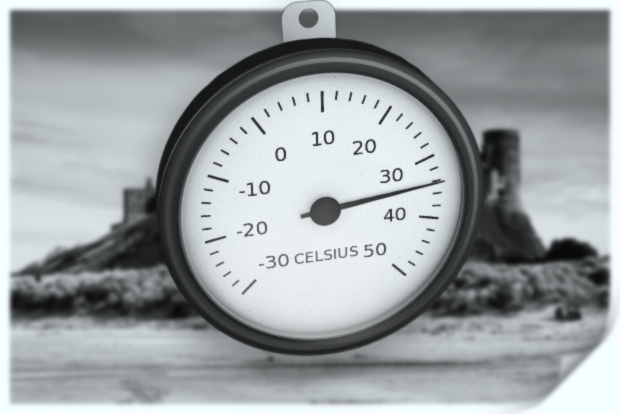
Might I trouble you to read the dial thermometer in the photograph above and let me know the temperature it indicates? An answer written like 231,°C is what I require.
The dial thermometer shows 34,°C
